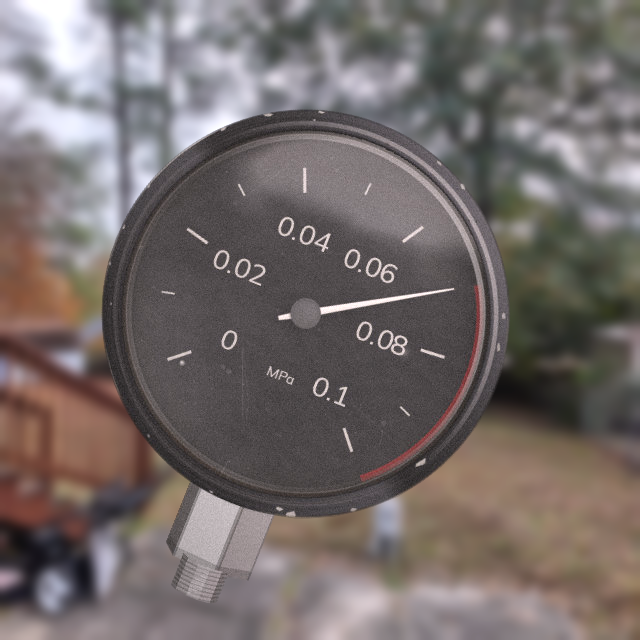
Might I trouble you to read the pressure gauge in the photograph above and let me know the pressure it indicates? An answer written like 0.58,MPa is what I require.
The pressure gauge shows 0.07,MPa
